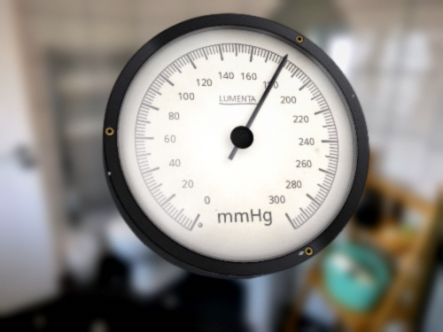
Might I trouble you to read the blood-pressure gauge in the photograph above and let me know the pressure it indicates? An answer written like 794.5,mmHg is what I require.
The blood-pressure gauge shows 180,mmHg
